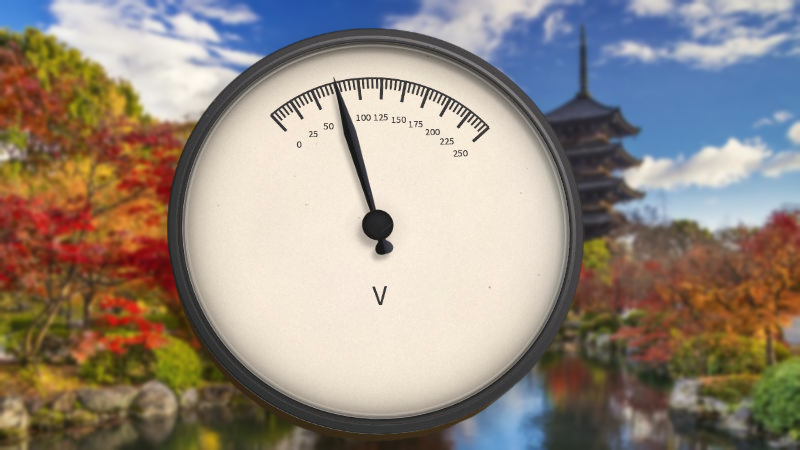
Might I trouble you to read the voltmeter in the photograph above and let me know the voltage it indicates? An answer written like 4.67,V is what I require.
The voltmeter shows 75,V
